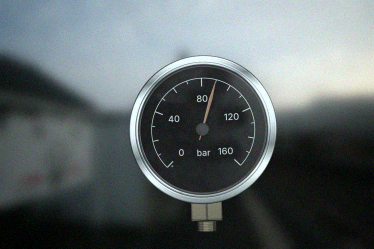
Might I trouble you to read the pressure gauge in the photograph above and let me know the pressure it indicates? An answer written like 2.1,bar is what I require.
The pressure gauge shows 90,bar
